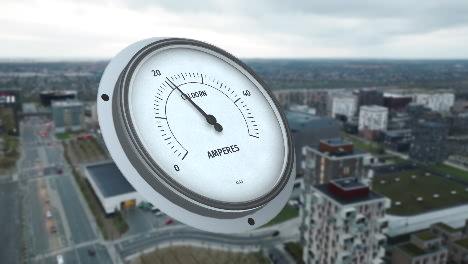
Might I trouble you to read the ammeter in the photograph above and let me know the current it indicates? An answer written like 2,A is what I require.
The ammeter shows 20,A
